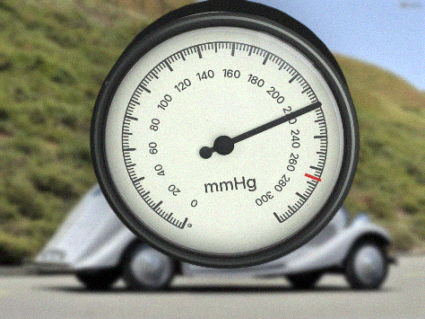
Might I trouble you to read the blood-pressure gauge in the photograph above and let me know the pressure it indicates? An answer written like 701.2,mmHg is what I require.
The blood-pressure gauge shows 220,mmHg
